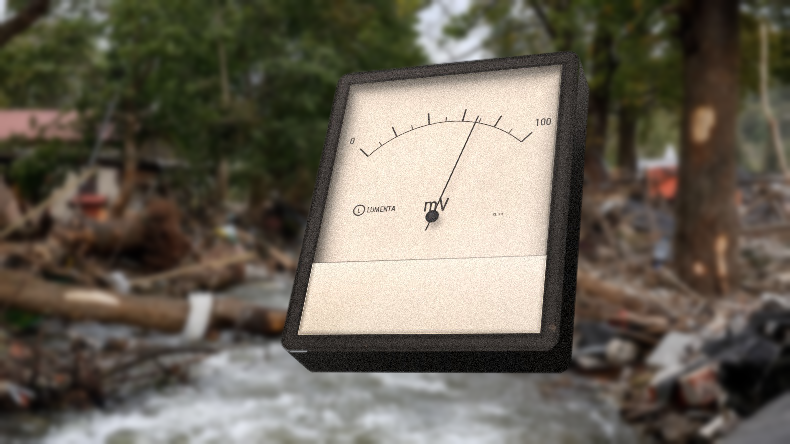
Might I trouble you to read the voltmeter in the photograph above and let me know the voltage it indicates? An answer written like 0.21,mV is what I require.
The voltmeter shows 70,mV
